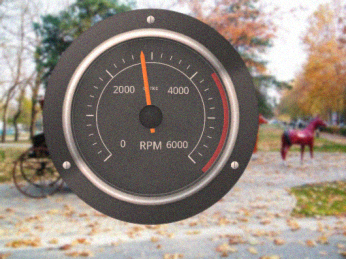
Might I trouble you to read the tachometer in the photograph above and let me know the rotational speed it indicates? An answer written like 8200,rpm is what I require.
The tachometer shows 2800,rpm
